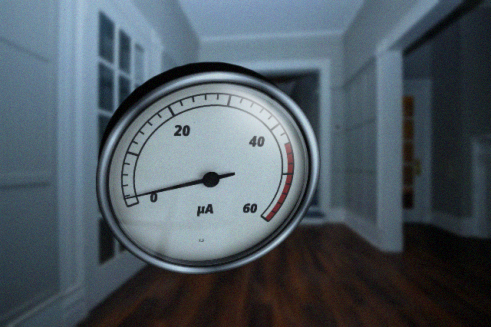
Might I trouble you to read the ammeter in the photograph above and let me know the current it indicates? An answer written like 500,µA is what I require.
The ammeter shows 2,µA
